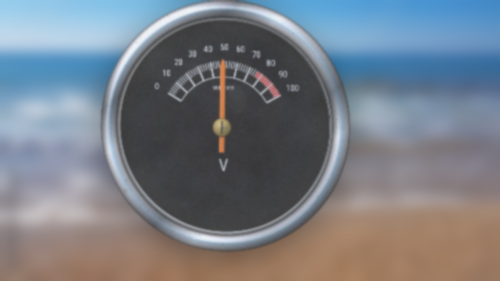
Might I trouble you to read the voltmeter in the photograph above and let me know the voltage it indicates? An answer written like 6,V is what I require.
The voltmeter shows 50,V
